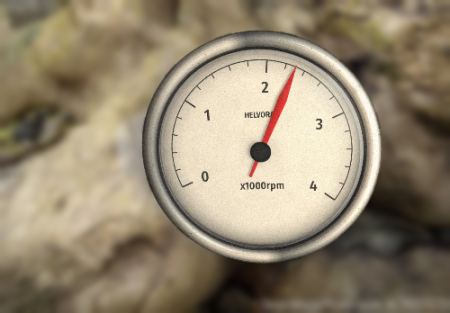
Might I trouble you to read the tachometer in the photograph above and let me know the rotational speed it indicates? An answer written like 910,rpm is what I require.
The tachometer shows 2300,rpm
